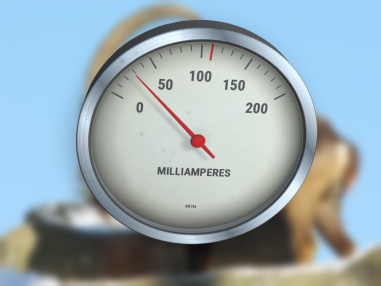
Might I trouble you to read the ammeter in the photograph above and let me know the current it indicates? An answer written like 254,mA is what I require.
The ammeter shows 30,mA
